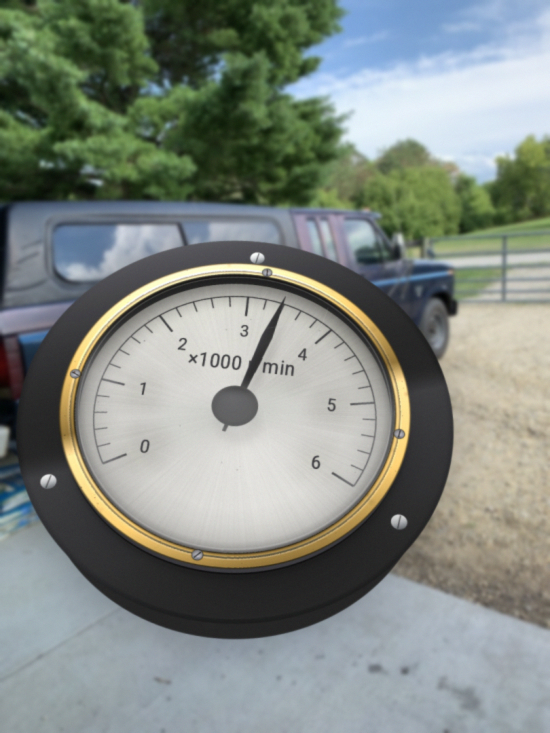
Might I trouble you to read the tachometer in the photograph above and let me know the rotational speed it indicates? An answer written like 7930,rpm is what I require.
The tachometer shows 3400,rpm
